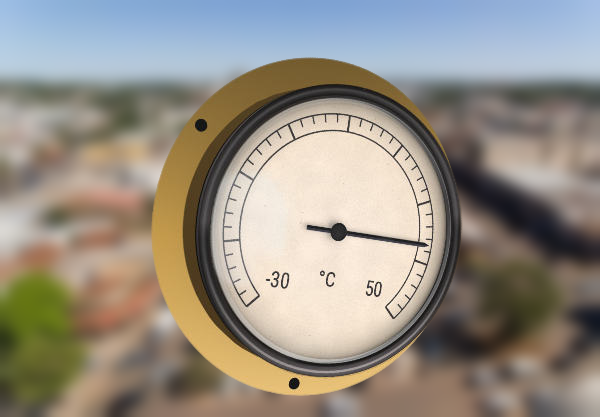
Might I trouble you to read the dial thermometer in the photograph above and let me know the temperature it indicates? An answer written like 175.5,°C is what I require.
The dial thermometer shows 37,°C
